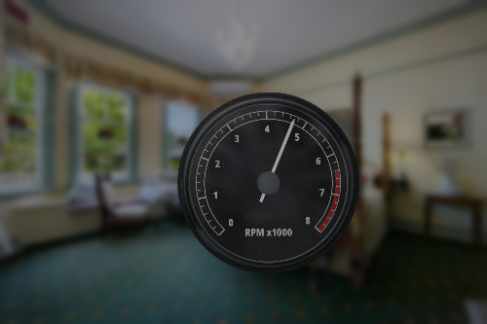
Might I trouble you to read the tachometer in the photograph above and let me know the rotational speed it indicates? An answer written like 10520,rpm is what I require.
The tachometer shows 4700,rpm
